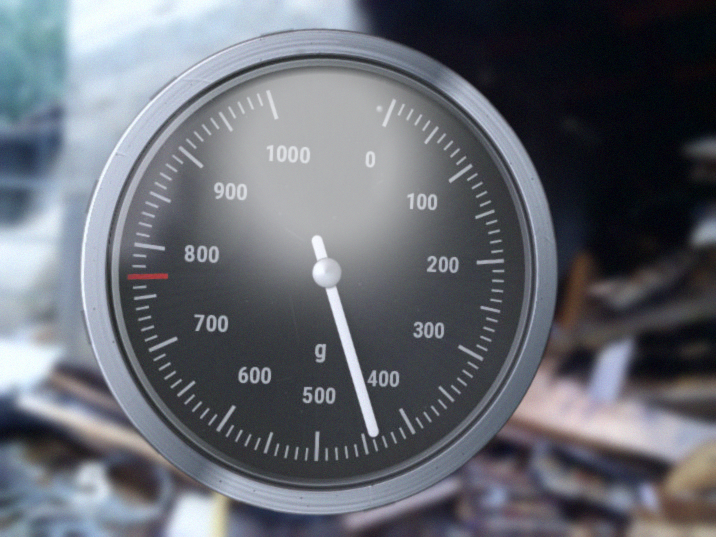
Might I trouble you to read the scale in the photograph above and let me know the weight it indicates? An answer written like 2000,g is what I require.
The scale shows 440,g
